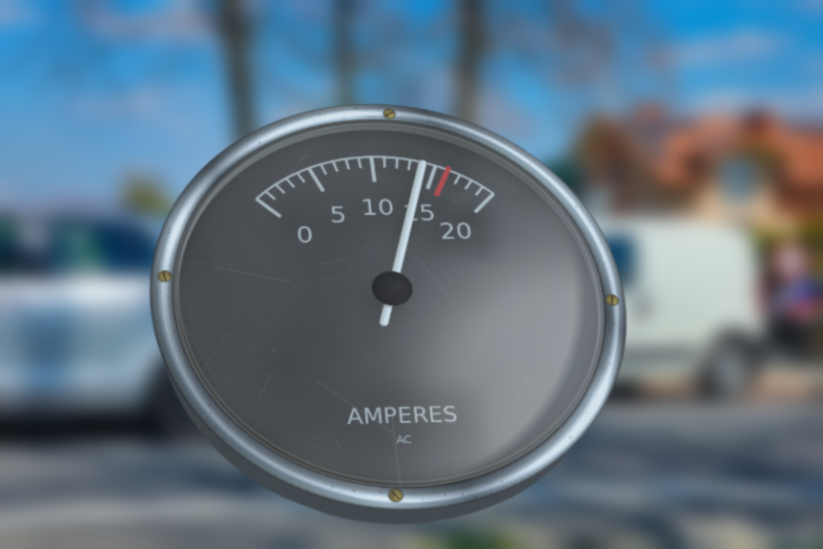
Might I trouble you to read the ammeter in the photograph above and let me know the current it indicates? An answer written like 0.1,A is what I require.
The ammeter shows 14,A
